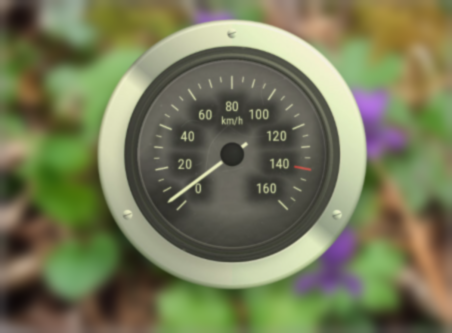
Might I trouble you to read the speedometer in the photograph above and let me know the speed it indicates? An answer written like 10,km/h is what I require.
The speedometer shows 5,km/h
